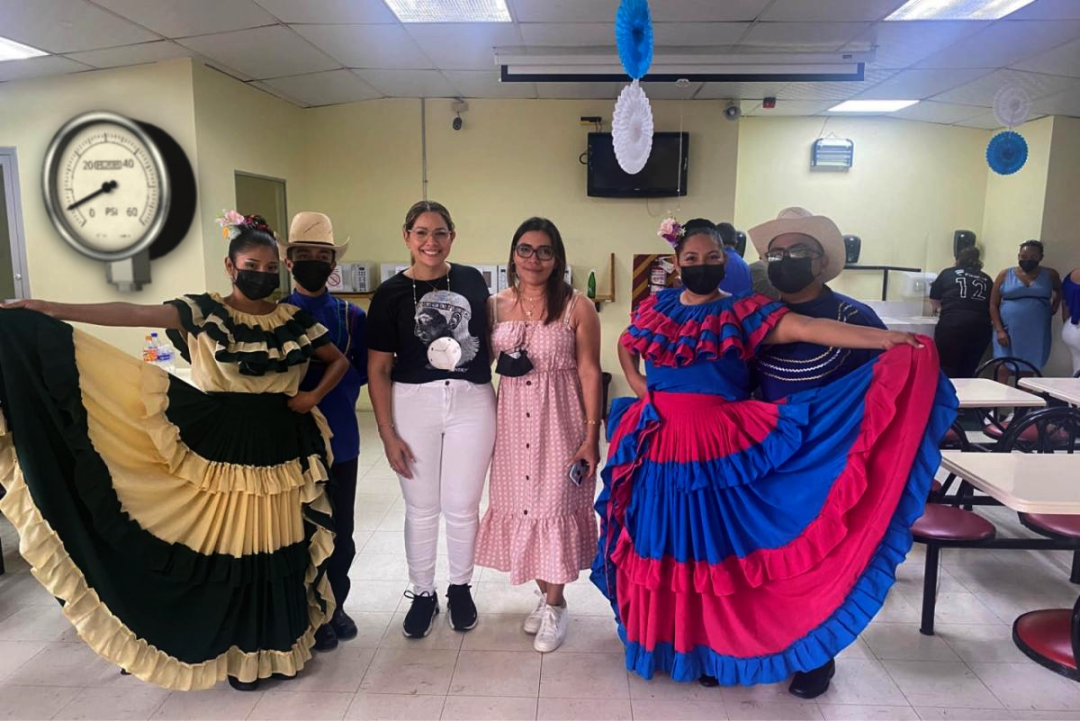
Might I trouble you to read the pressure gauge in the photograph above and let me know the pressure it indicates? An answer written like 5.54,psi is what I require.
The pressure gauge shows 5,psi
